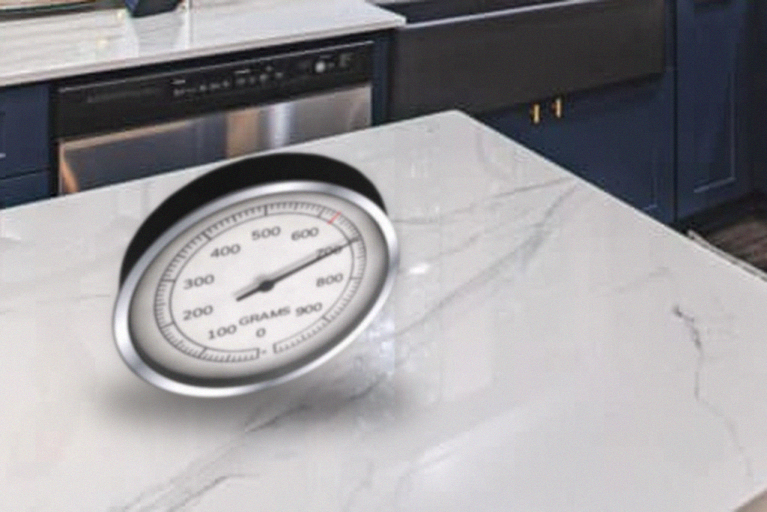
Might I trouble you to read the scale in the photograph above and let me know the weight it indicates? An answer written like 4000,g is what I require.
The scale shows 700,g
